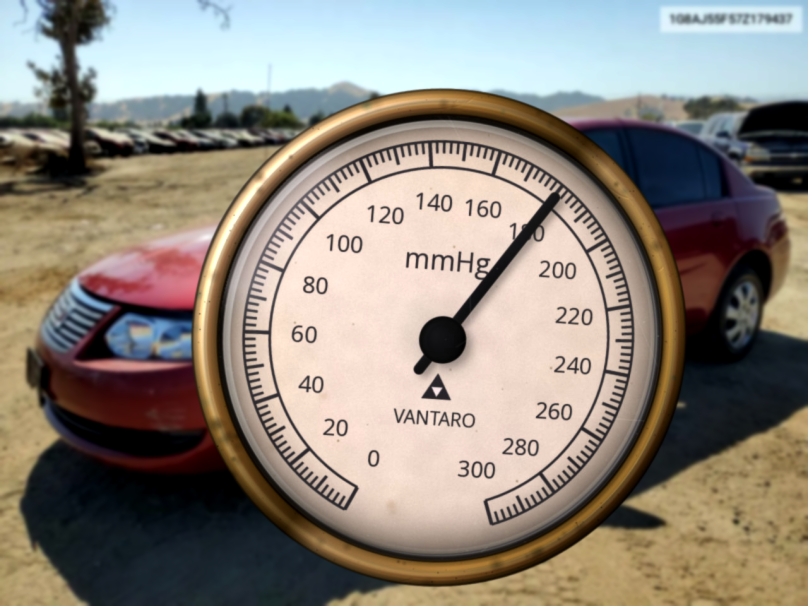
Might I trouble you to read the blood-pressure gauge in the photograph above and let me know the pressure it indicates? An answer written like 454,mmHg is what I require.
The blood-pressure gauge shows 180,mmHg
